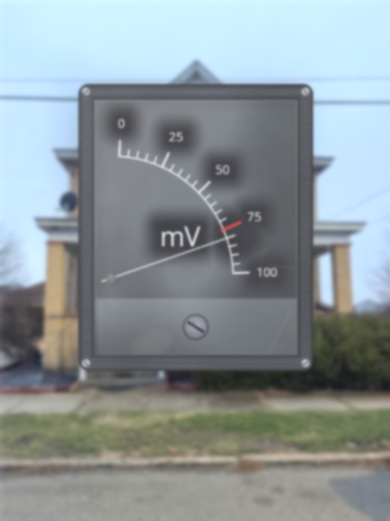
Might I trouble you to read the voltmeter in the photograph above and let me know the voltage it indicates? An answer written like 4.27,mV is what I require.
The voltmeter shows 80,mV
